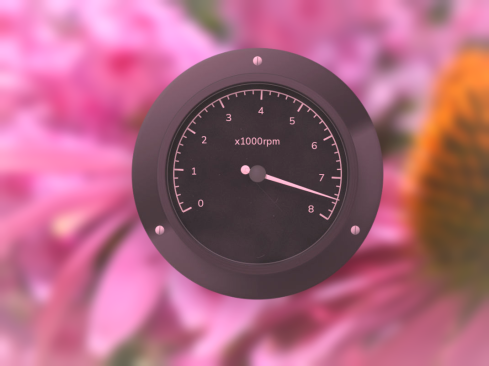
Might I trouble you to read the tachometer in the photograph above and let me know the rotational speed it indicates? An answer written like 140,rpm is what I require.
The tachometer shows 7500,rpm
